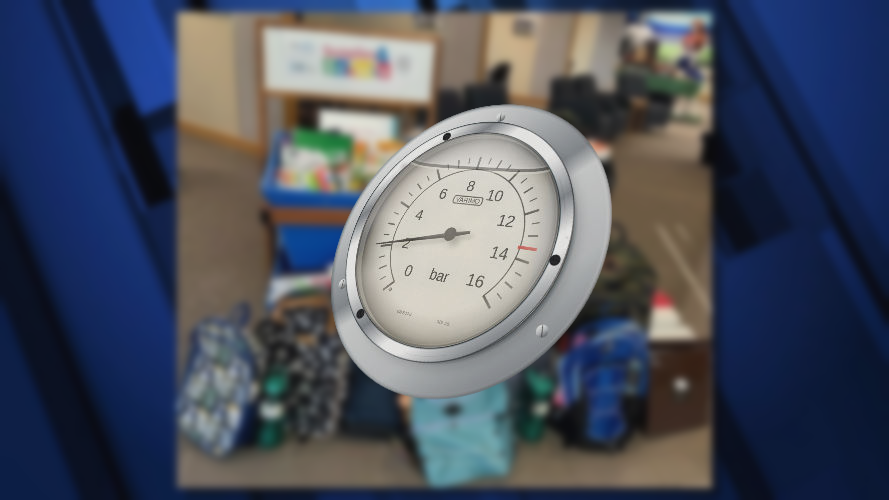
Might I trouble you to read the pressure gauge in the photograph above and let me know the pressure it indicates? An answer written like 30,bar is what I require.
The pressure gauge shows 2,bar
